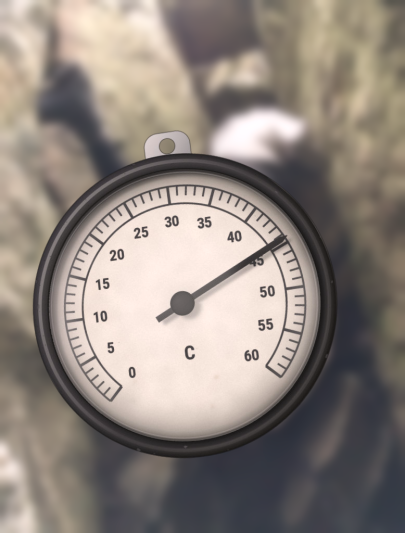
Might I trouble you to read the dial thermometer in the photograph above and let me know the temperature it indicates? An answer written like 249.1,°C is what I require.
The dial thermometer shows 44.5,°C
